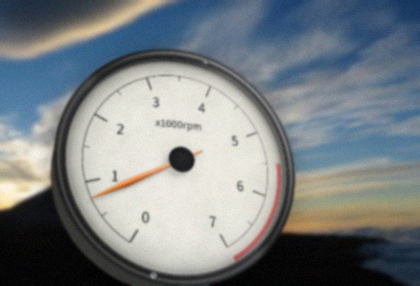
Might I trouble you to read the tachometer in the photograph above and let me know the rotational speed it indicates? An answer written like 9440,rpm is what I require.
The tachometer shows 750,rpm
